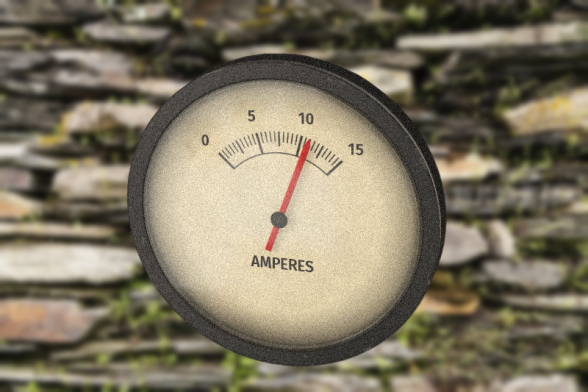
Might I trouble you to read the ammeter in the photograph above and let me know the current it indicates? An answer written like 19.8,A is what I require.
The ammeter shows 11,A
